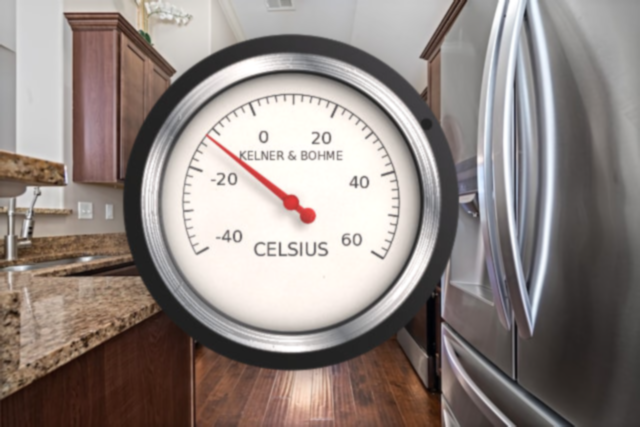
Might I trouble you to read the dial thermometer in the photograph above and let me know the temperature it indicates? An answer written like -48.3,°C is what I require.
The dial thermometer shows -12,°C
